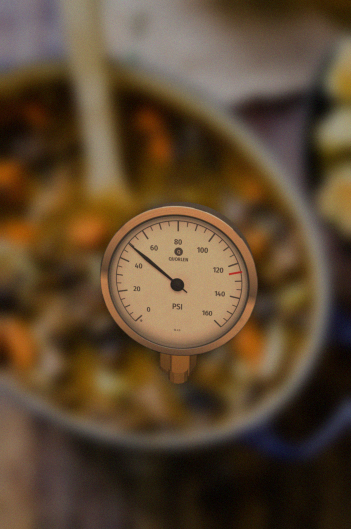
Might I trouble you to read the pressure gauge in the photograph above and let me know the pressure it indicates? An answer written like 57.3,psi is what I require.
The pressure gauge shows 50,psi
